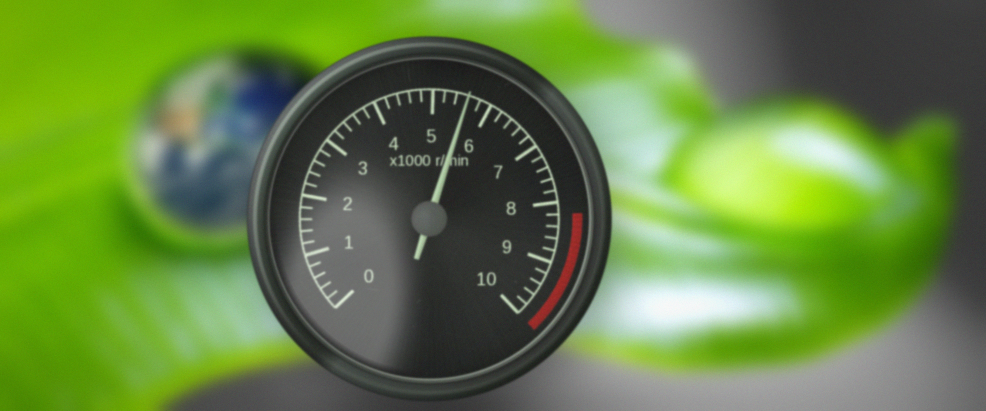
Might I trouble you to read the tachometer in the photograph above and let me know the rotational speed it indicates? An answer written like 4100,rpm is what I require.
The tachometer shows 5600,rpm
